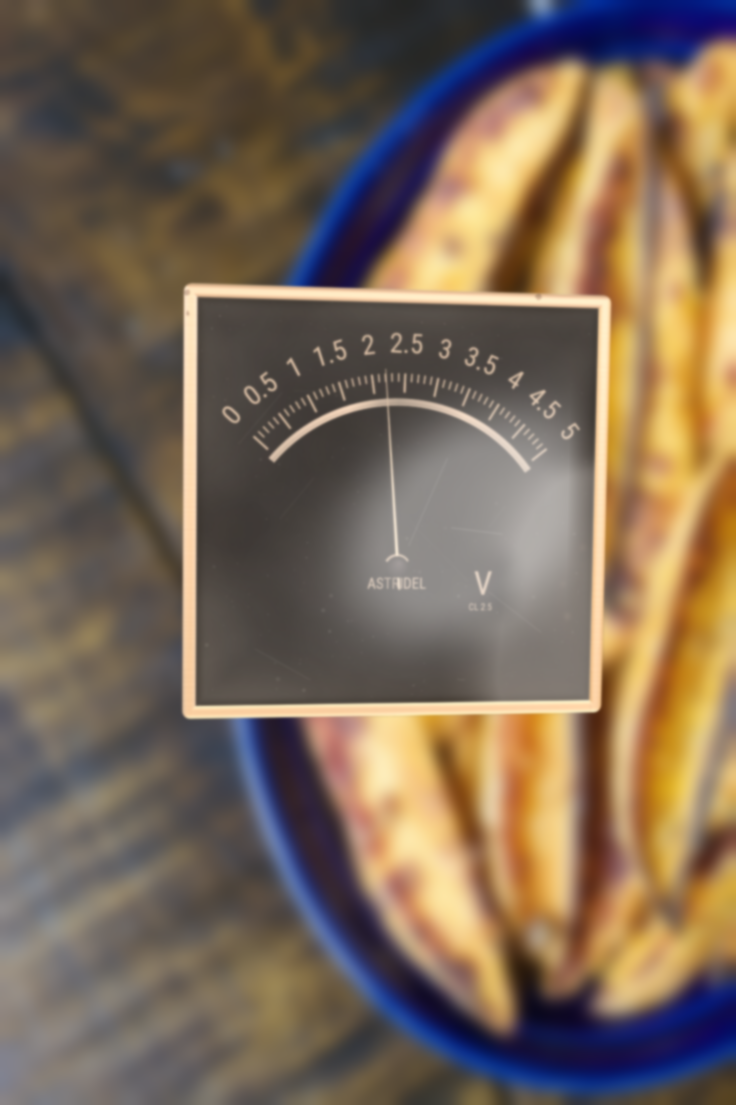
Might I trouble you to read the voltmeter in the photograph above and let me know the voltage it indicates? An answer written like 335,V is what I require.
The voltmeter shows 2.2,V
